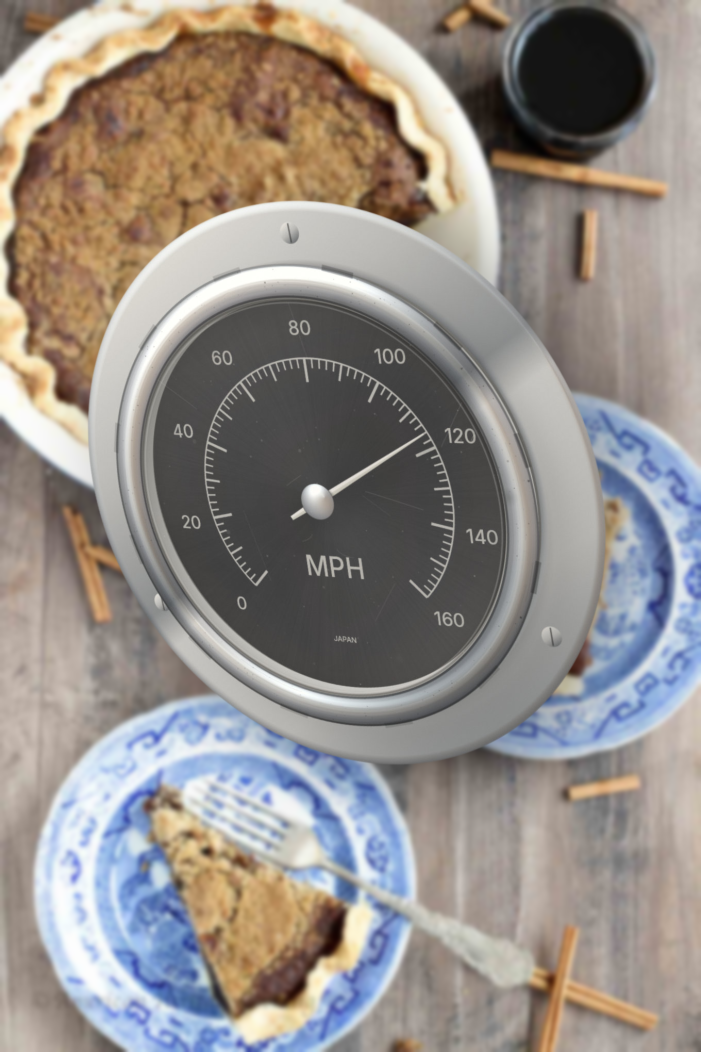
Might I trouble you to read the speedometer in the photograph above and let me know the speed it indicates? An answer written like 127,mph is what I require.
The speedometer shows 116,mph
